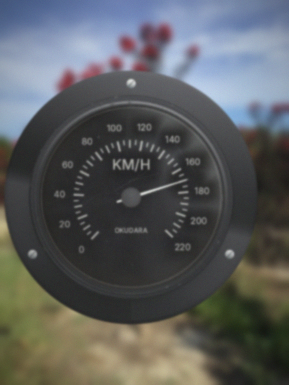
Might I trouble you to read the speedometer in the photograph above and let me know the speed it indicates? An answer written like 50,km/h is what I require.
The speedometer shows 170,km/h
